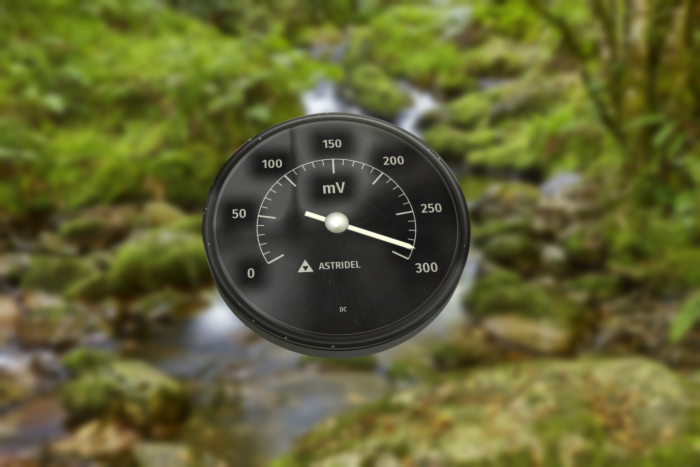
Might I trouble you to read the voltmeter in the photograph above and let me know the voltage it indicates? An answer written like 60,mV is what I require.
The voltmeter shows 290,mV
